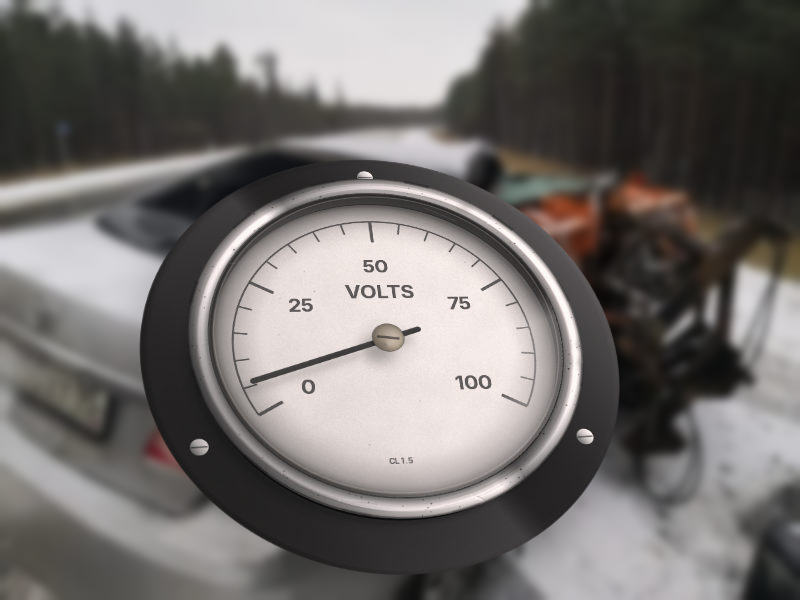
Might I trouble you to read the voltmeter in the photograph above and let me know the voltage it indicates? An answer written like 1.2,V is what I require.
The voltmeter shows 5,V
